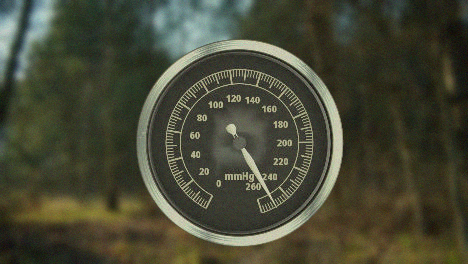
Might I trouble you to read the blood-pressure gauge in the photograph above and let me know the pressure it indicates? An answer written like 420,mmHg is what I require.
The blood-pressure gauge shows 250,mmHg
